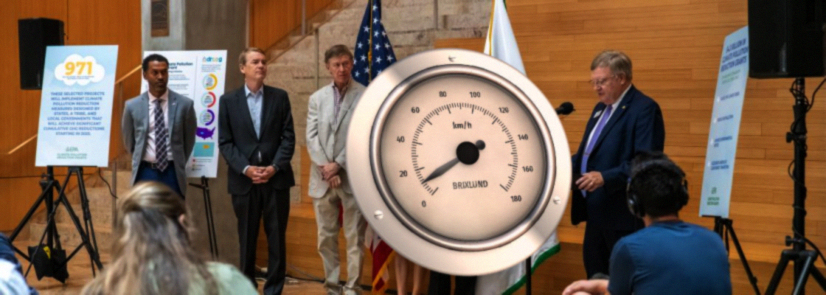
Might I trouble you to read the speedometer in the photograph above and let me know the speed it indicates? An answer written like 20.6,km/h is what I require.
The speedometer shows 10,km/h
